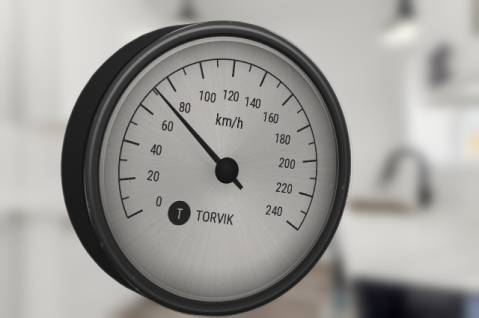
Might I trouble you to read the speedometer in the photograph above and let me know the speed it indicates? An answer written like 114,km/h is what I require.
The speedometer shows 70,km/h
